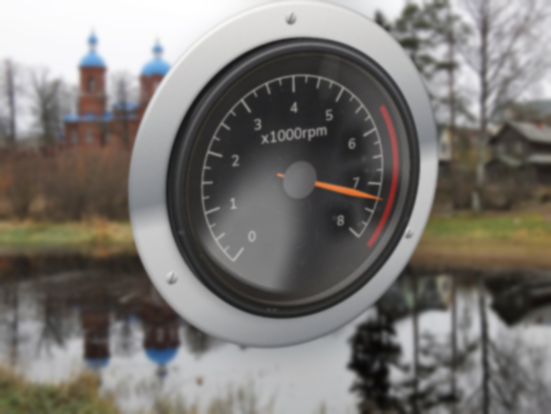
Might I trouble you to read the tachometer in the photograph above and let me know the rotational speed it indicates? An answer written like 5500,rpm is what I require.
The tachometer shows 7250,rpm
